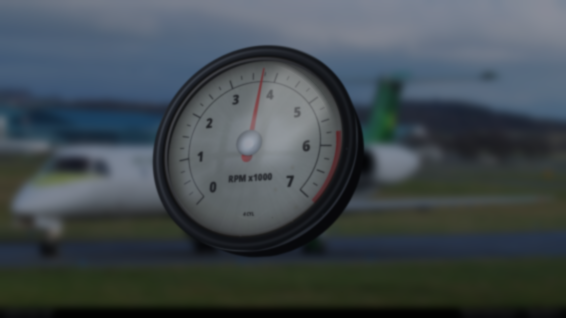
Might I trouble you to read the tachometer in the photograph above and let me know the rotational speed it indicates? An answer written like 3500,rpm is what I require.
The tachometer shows 3750,rpm
